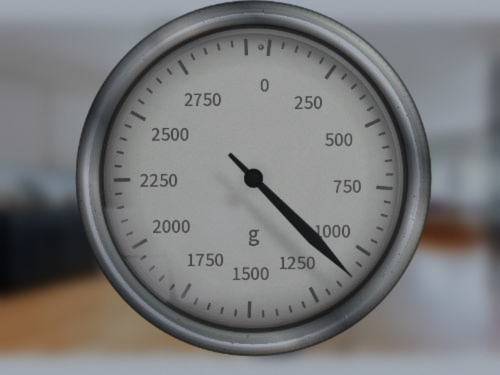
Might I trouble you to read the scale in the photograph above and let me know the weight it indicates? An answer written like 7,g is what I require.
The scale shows 1100,g
